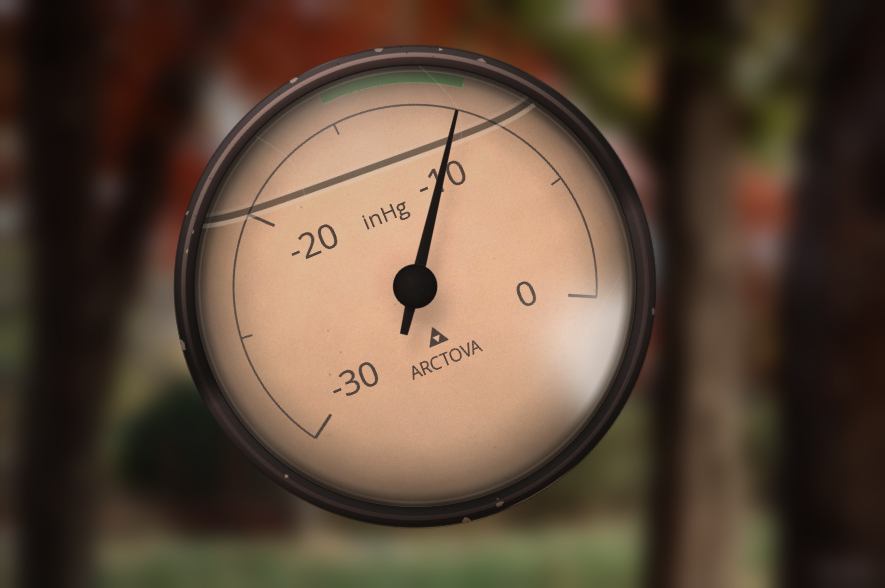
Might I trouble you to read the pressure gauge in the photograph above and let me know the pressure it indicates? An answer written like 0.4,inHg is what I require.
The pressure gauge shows -10,inHg
